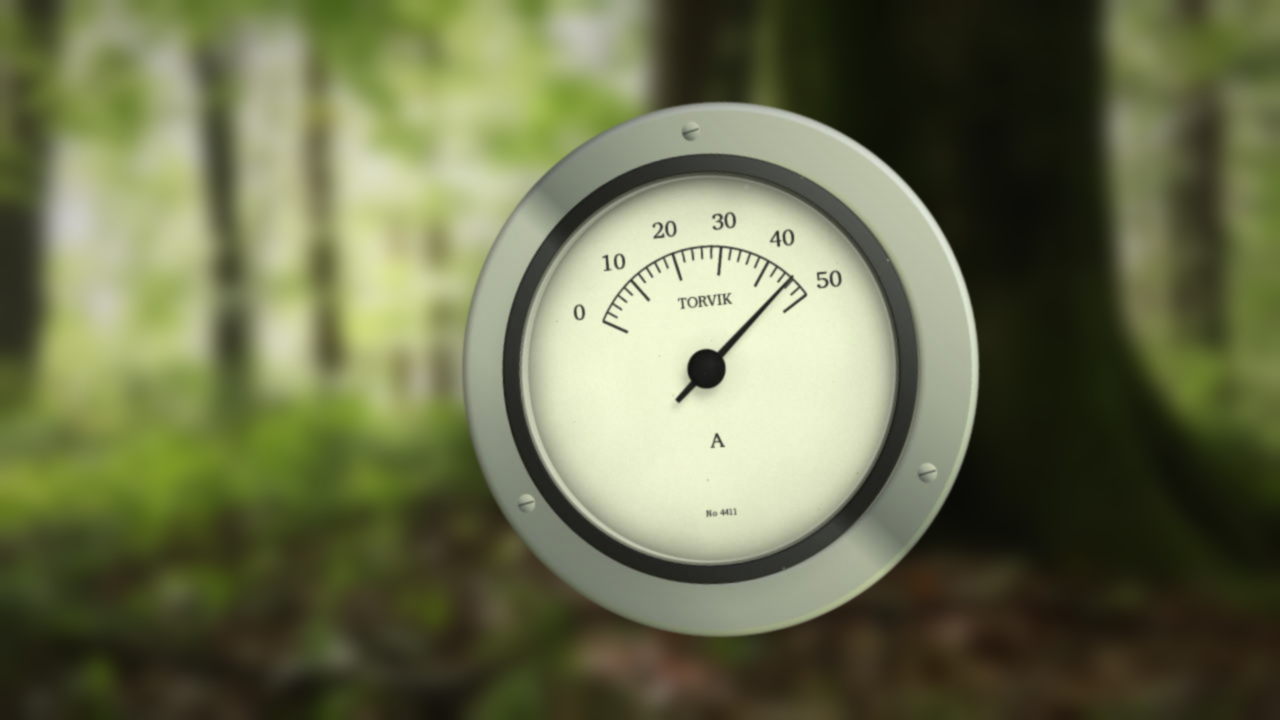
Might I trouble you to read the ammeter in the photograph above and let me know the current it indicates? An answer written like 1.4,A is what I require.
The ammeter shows 46,A
